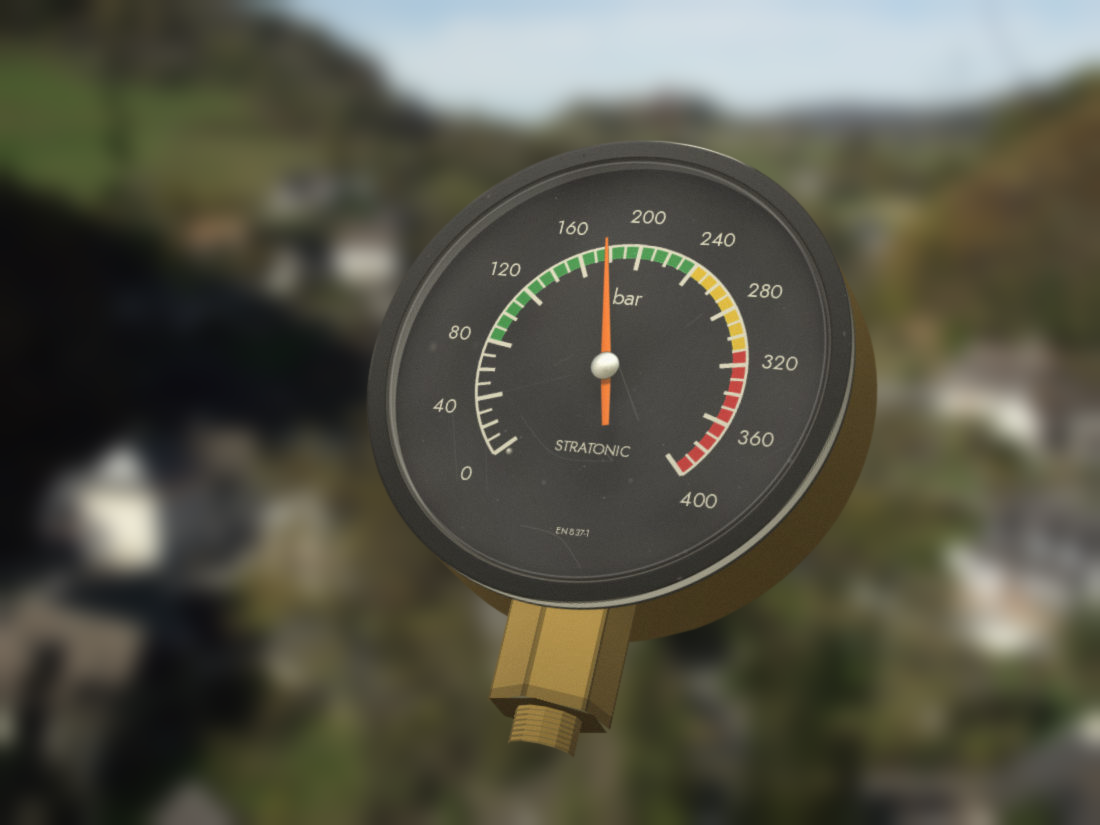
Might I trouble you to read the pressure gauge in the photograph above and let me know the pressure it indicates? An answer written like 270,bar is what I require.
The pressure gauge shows 180,bar
